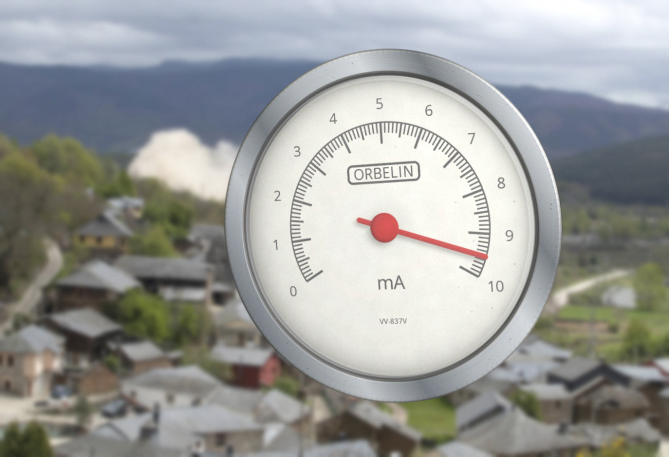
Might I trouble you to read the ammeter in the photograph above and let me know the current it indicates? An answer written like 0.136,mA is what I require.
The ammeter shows 9.5,mA
